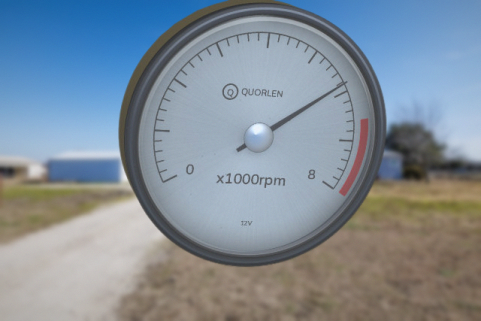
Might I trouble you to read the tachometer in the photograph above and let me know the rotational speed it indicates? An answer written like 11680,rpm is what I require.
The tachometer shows 5800,rpm
